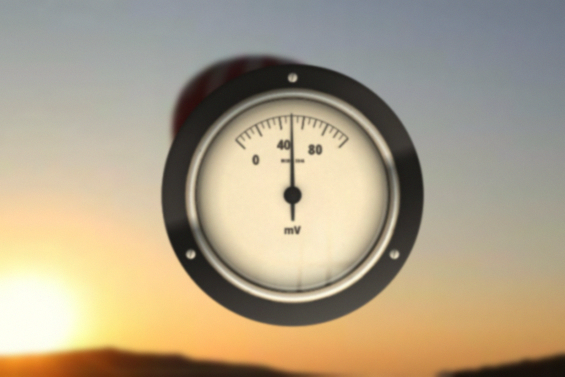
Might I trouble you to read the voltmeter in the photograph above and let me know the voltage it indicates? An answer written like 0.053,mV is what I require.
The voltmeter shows 50,mV
